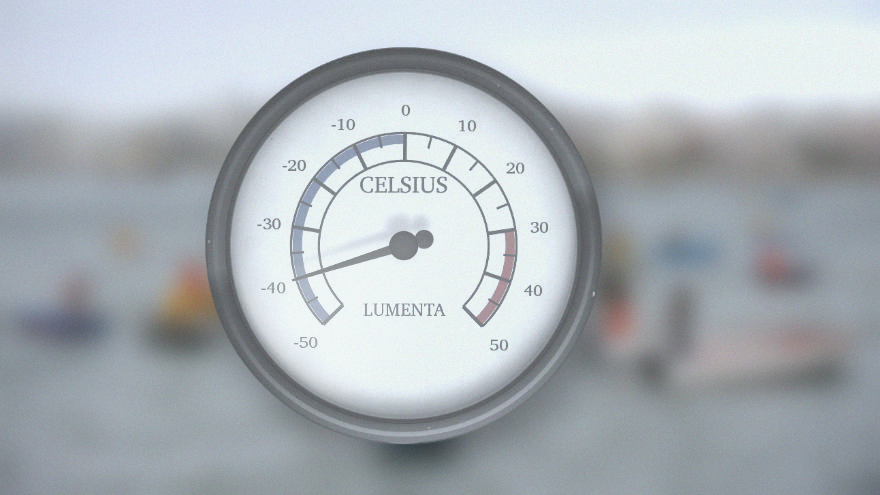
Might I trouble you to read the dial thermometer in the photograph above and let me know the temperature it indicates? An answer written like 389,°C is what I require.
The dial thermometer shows -40,°C
